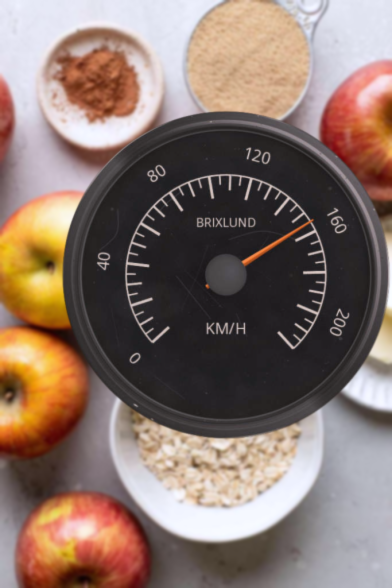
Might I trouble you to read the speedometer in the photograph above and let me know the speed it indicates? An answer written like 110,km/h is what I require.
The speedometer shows 155,km/h
